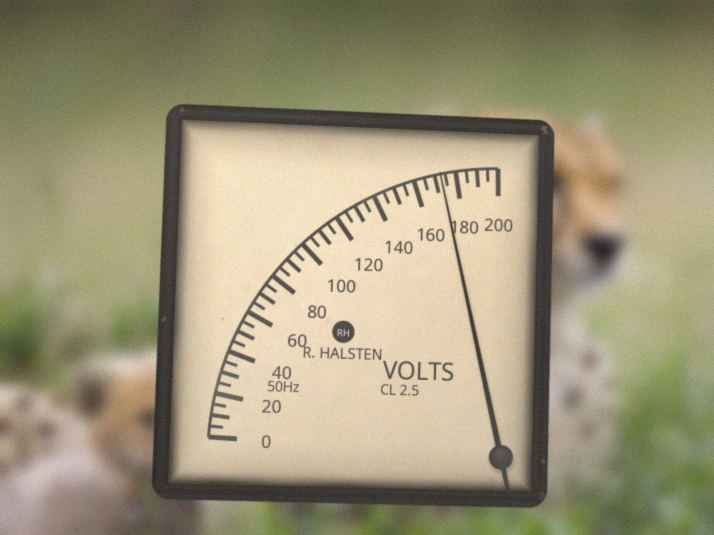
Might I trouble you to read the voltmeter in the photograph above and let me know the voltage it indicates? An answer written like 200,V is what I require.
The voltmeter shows 172.5,V
